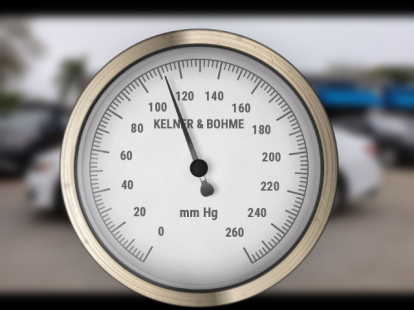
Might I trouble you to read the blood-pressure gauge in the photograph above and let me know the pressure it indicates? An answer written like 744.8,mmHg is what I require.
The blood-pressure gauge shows 112,mmHg
